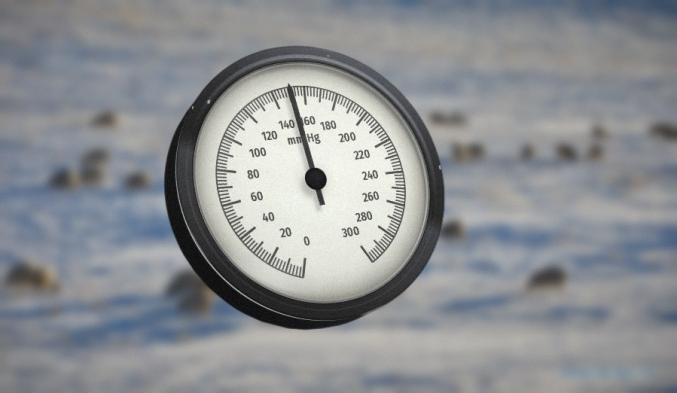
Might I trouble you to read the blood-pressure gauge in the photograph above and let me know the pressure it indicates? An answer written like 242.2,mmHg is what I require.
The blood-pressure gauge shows 150,mmHg
